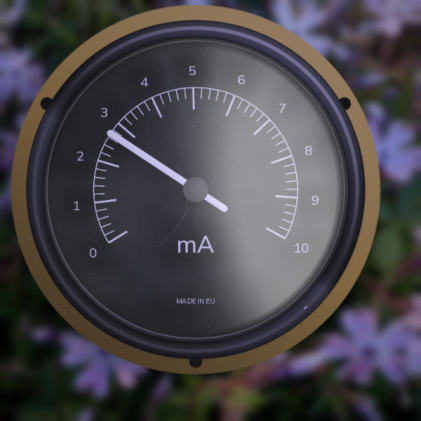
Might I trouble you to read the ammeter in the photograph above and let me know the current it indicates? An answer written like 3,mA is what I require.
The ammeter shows 2.7,mA
